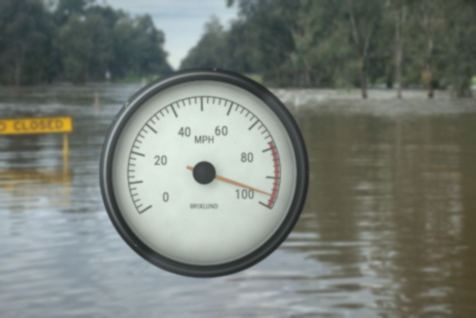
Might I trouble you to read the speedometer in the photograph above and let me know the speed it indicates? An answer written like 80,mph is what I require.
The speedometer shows 96,mph
